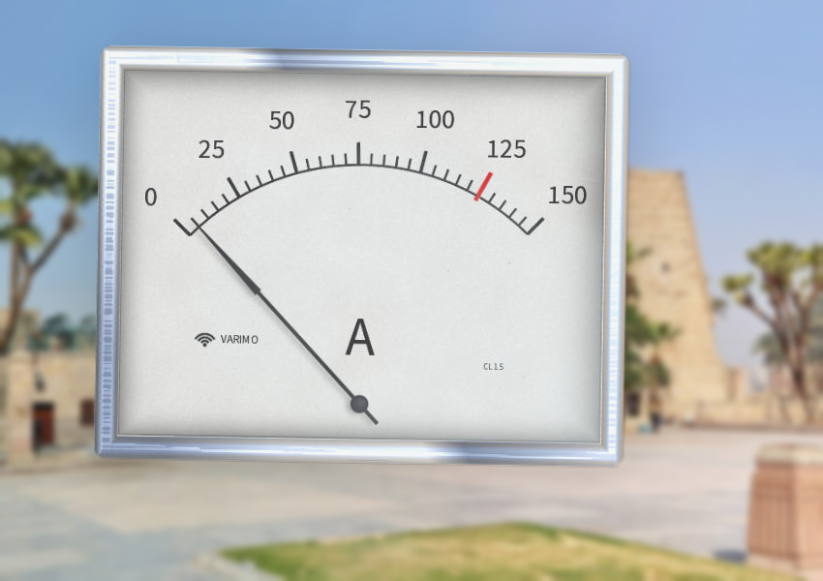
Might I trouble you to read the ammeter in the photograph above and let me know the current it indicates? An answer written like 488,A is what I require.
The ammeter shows 5,A
